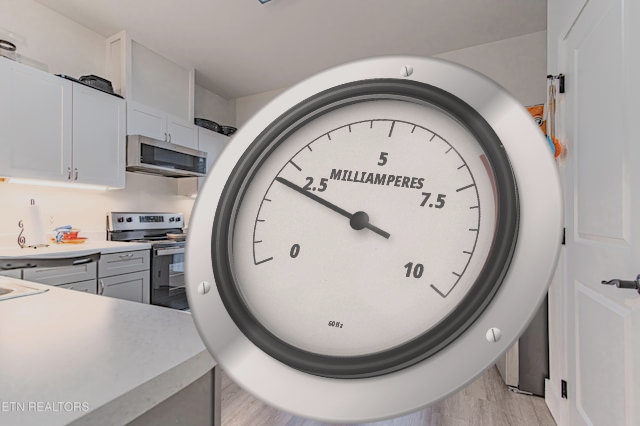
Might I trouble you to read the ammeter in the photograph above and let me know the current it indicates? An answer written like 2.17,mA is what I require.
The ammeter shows 2,mA
